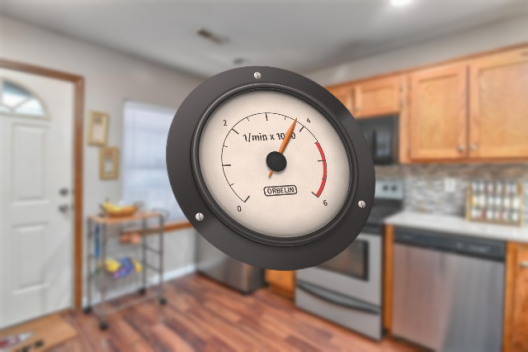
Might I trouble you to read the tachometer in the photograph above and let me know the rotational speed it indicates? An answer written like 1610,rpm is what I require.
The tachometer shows 3750,rpm
